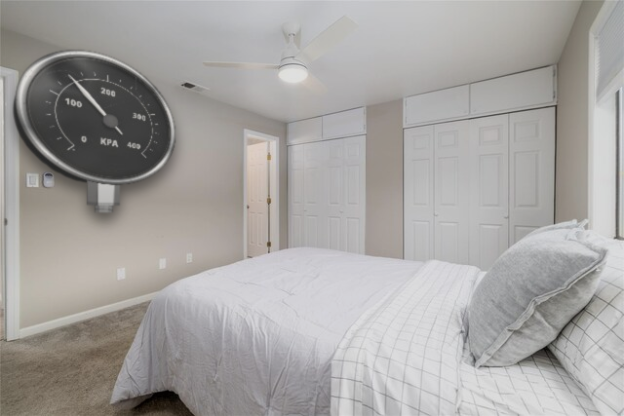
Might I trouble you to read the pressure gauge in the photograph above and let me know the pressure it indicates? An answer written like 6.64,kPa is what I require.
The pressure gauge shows 140,kPa
